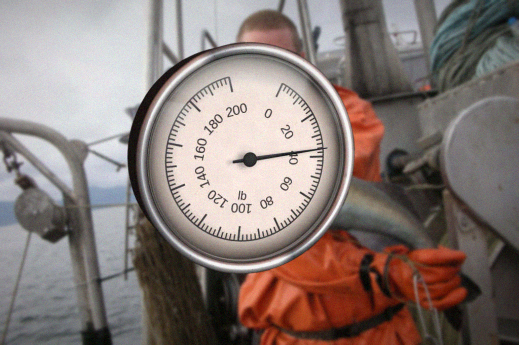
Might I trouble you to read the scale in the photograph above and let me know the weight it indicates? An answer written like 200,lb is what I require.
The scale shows 36,lb
